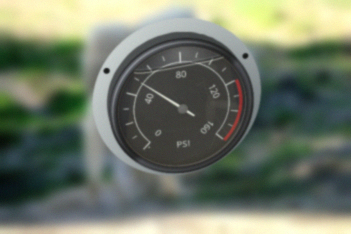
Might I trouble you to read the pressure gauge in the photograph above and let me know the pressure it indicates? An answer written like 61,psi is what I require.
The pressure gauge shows 50,psi
